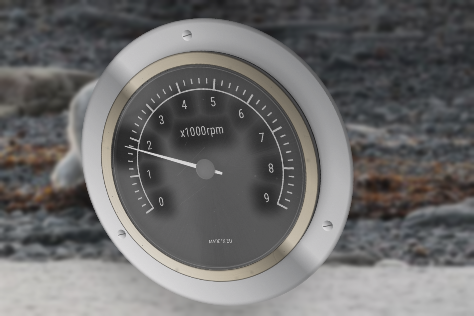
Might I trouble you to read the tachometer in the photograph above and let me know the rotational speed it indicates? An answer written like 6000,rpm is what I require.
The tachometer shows 1800,rpm
